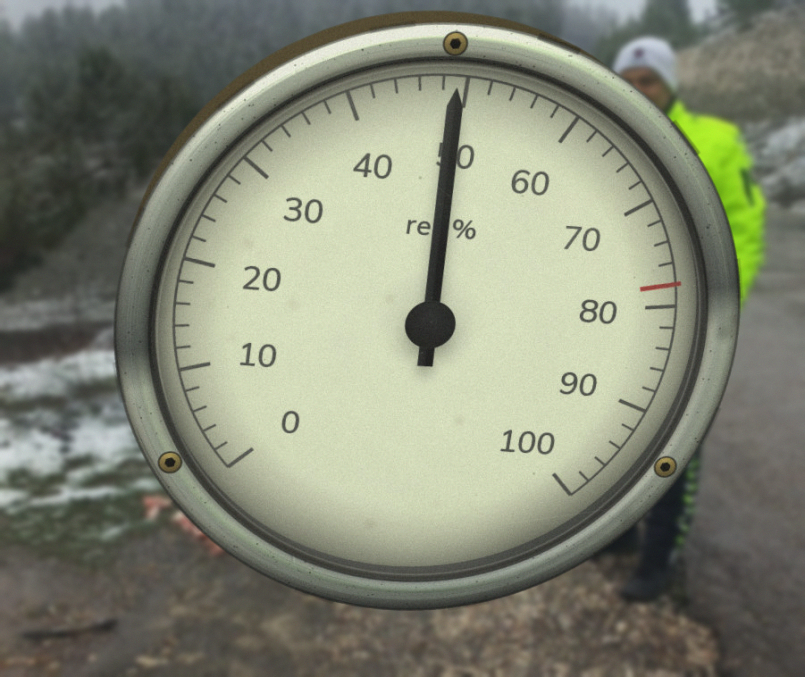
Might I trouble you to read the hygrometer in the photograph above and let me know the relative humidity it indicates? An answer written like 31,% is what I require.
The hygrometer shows 49,%
